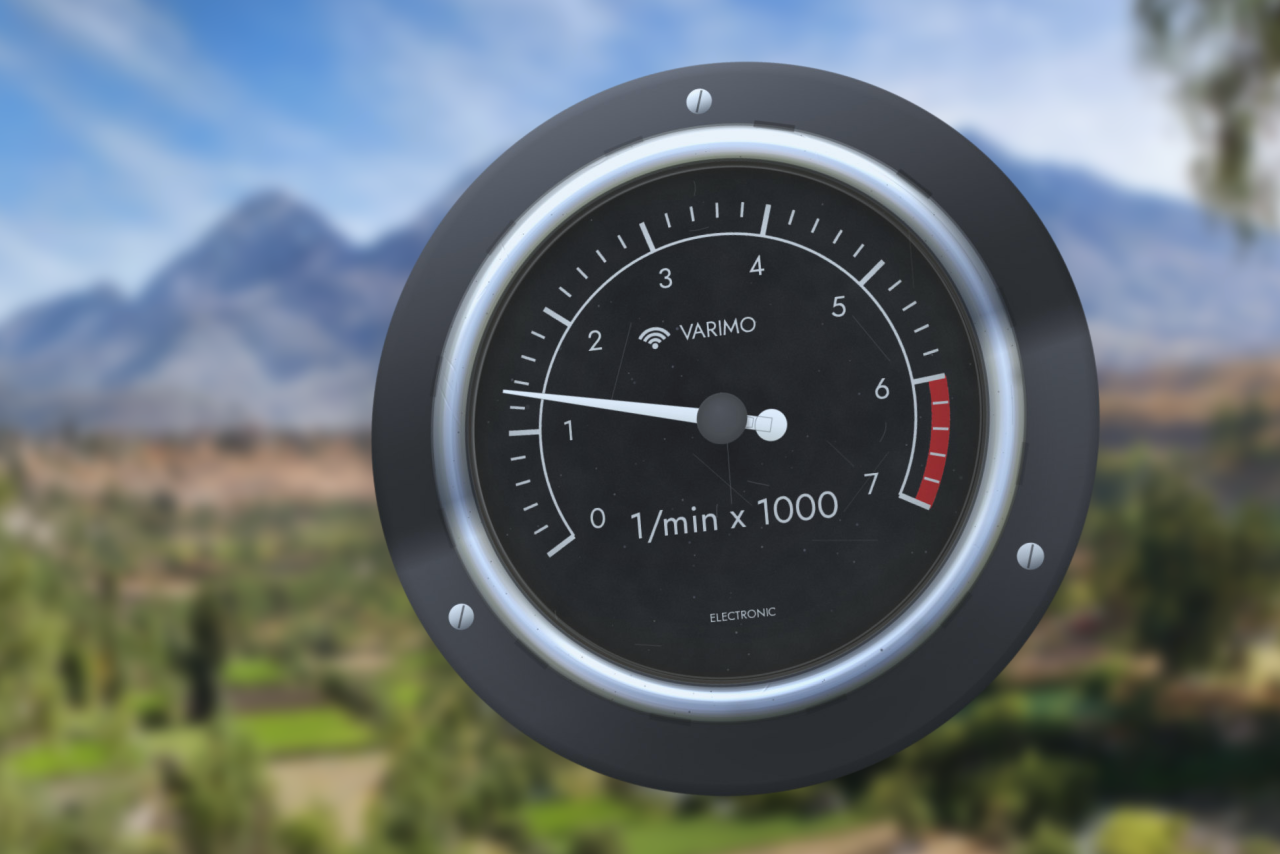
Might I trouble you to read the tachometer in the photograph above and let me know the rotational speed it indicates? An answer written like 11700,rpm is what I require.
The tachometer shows 1300,rpm
